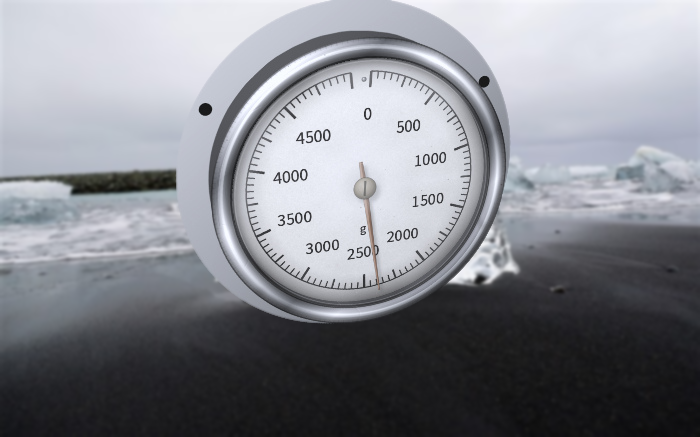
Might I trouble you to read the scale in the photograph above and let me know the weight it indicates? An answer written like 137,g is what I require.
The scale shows 2400,g
